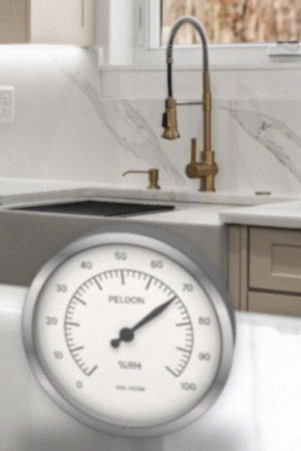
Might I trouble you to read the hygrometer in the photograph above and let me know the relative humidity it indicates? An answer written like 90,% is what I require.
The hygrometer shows 70,%
